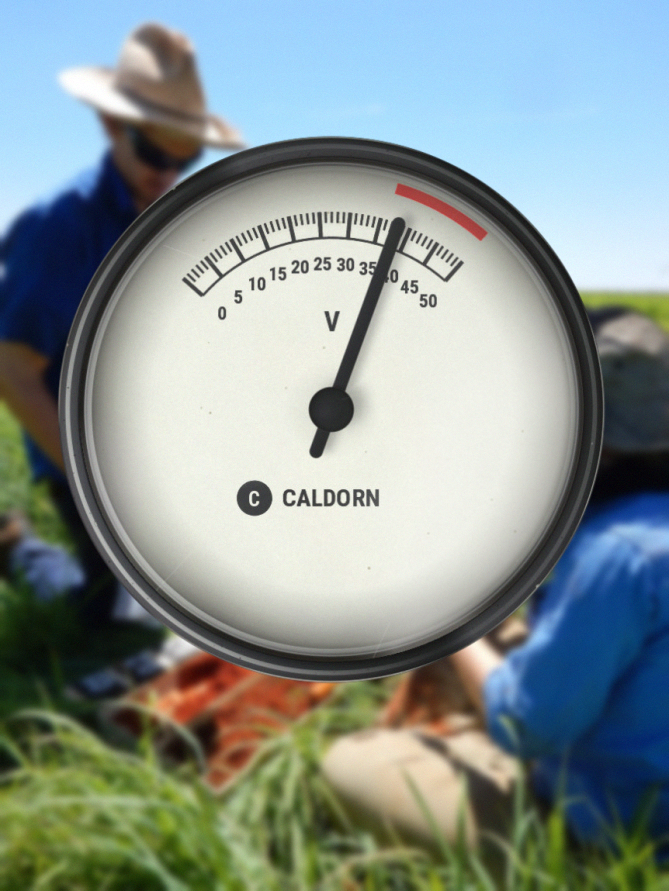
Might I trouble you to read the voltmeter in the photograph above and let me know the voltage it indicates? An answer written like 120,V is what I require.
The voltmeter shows 38,V
